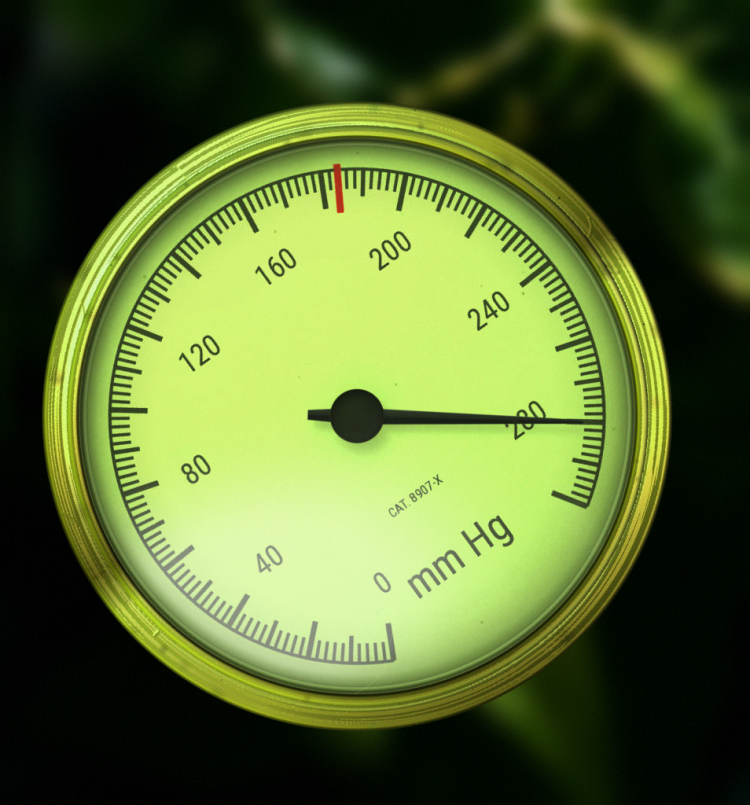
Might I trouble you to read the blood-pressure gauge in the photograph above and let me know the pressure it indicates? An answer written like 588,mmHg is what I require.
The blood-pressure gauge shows 280,mmHg
